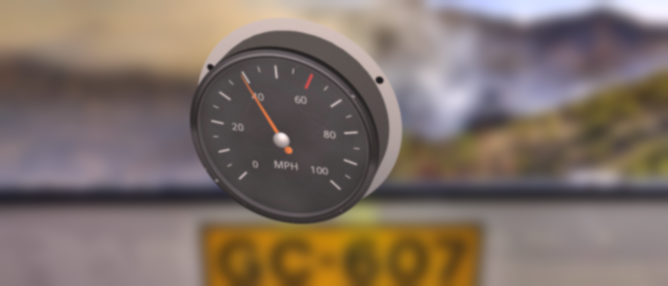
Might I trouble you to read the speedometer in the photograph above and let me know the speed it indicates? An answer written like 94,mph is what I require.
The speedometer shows 40,mph
